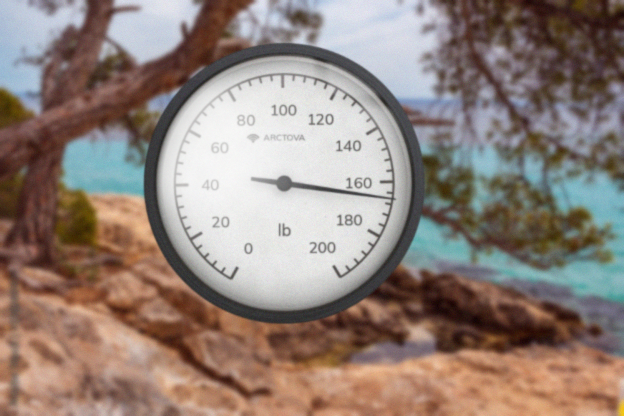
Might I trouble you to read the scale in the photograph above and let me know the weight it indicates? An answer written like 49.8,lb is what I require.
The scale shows 166,lb
